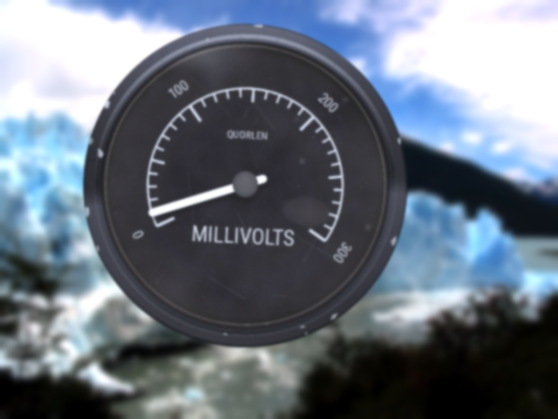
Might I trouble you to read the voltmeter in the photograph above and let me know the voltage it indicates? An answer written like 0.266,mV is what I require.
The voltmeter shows 10,mV
